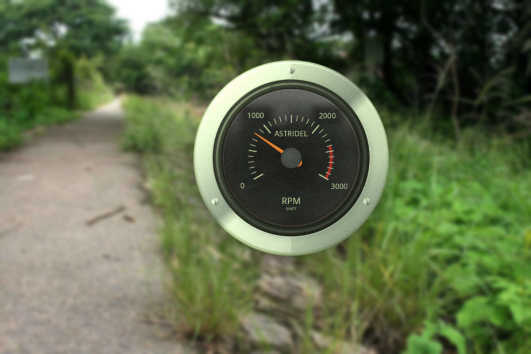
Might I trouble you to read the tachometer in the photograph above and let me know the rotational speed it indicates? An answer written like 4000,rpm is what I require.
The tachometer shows 800,rpm
